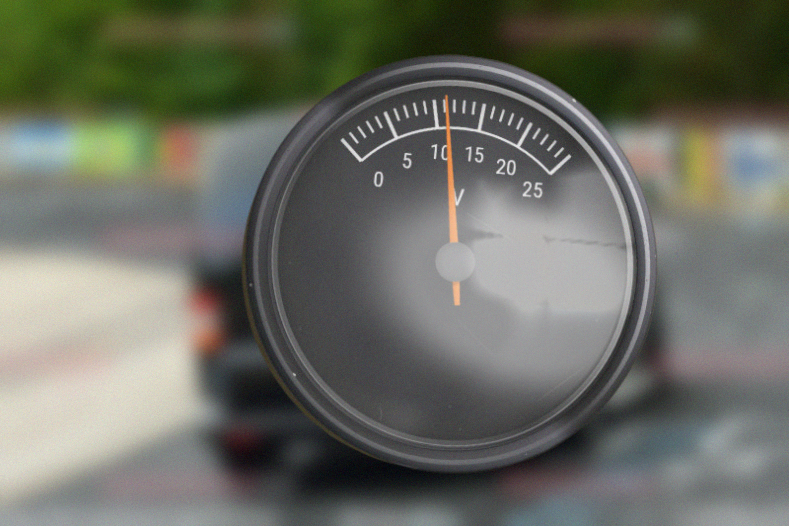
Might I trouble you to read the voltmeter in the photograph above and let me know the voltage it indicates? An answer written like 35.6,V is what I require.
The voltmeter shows 11,V
